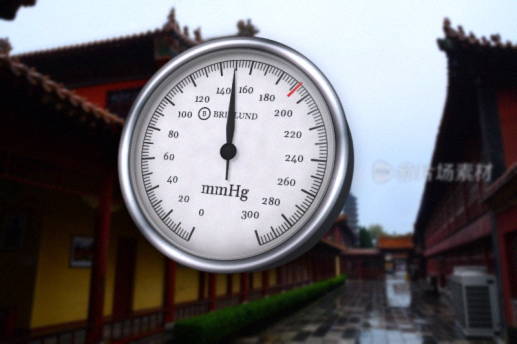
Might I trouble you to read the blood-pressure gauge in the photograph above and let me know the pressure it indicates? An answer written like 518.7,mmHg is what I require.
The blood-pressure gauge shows 150,mmHg
